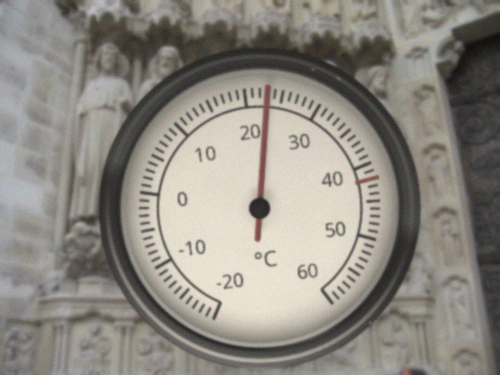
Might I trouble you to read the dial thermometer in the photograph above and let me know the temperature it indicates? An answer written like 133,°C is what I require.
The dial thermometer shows 23,°C
